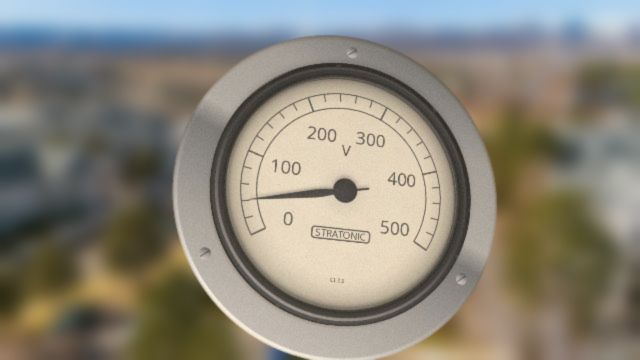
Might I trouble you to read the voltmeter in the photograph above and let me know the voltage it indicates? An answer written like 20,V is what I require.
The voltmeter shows 40,V
